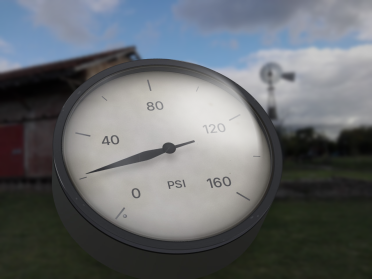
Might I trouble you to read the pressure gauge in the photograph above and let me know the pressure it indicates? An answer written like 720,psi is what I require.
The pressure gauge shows 20,psi
